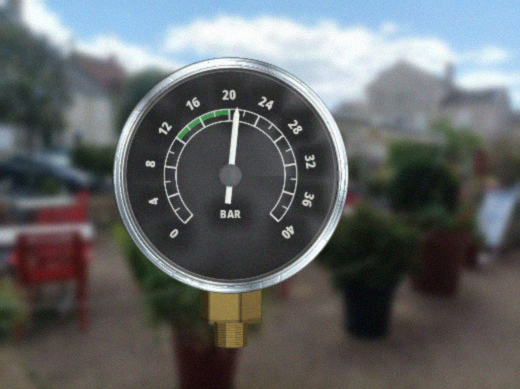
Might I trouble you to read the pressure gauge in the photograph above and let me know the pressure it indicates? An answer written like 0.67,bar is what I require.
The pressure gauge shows 21,bar
